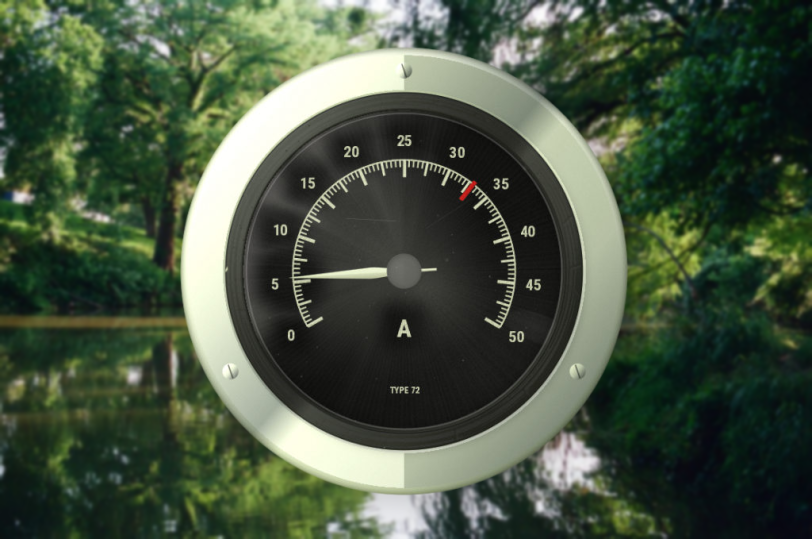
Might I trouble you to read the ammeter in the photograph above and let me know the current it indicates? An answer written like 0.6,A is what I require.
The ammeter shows 5.5,A
